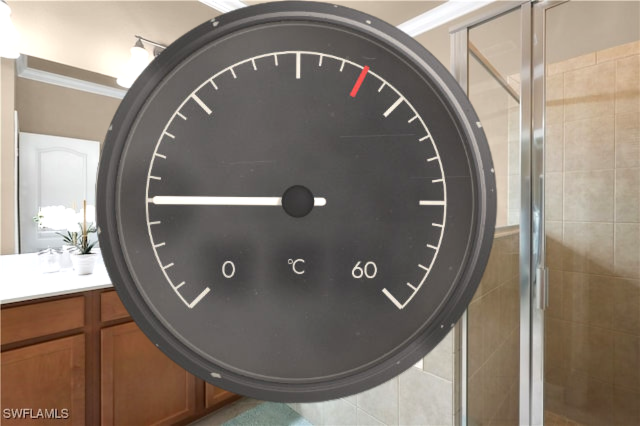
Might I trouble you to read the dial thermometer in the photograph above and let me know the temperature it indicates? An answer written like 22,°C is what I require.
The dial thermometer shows 10,°C
